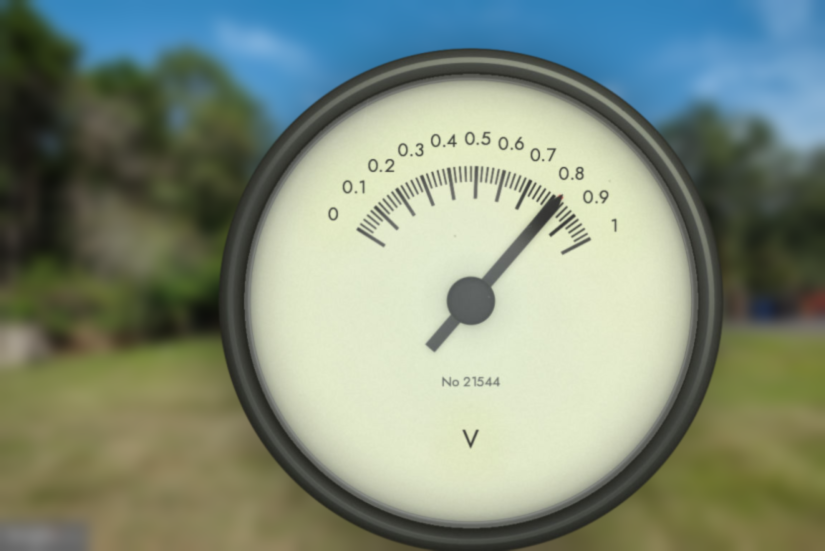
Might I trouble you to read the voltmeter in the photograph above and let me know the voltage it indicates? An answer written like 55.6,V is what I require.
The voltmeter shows 0.82,V
